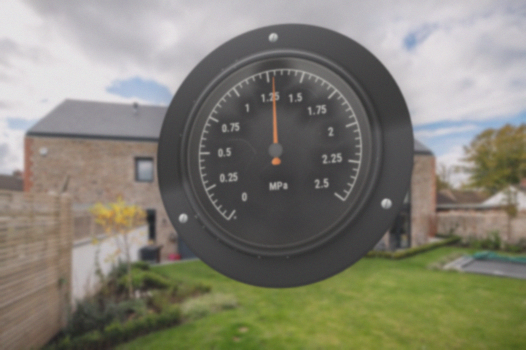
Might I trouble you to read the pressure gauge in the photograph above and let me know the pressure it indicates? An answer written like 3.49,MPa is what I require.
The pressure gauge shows 1.3,MPa
